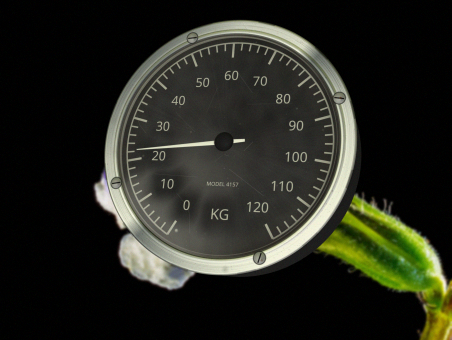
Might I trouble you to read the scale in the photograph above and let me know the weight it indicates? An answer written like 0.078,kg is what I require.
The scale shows 22,kg
